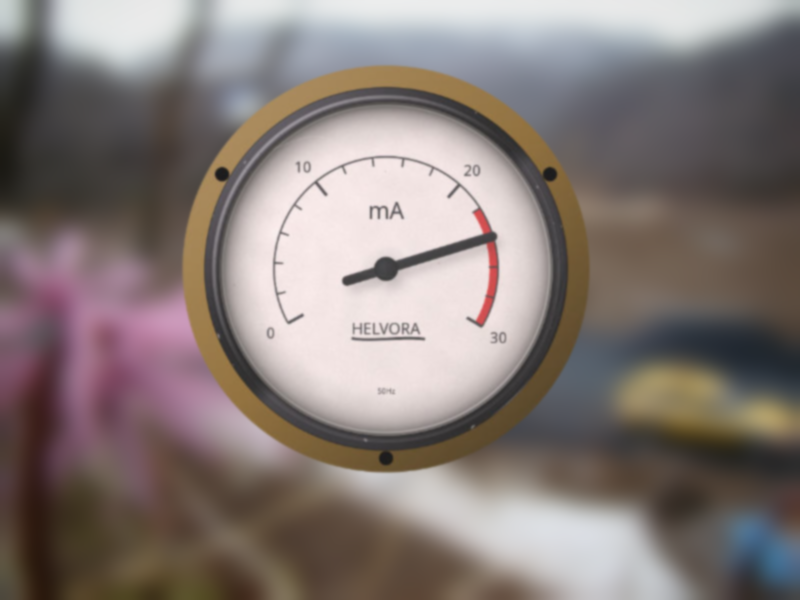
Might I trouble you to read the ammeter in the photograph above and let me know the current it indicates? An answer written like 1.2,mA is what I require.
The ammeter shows 24,mA
